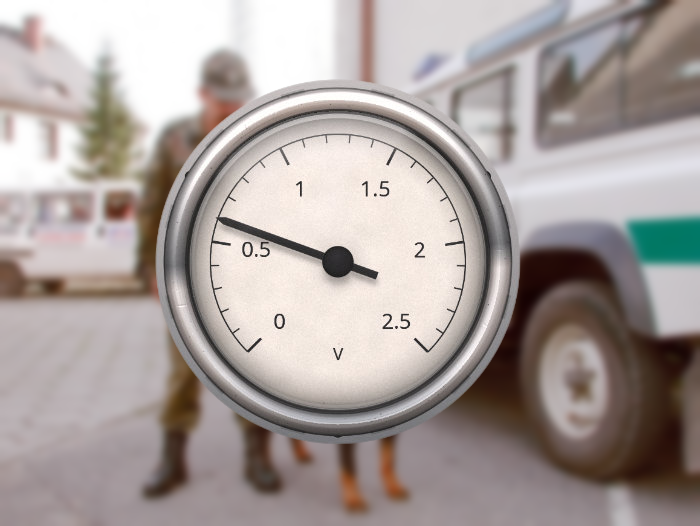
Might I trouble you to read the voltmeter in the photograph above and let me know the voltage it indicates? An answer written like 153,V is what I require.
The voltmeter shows 0.6,V
